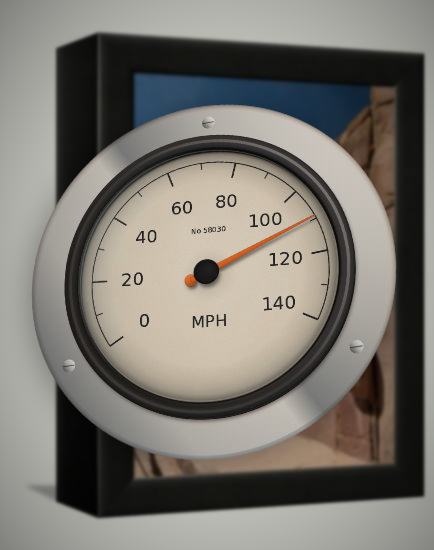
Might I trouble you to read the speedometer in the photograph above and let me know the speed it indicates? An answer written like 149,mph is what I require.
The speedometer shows 110,mph
